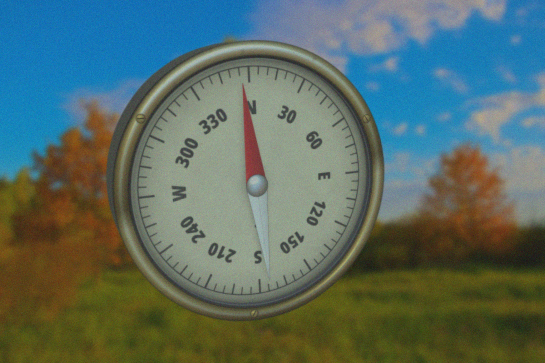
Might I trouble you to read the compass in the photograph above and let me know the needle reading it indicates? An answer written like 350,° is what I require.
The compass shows 355,°
